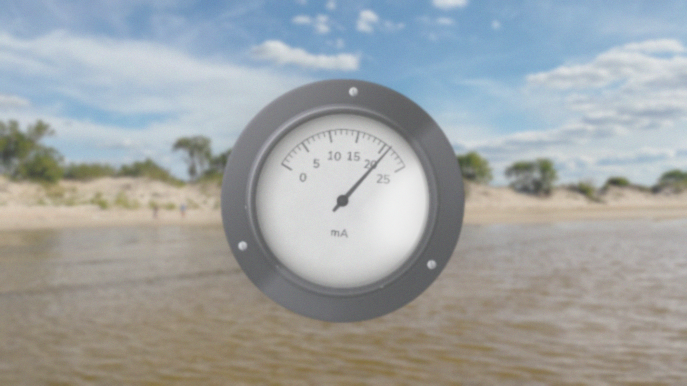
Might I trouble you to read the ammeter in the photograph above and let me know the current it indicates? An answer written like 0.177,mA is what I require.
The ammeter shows 21,mA
